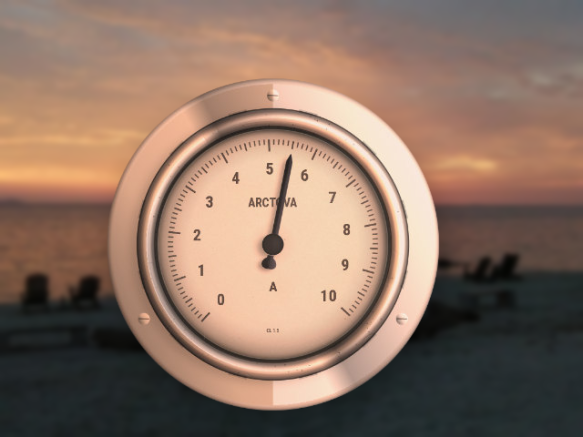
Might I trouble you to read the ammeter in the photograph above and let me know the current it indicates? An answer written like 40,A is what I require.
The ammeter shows 5.5,A
